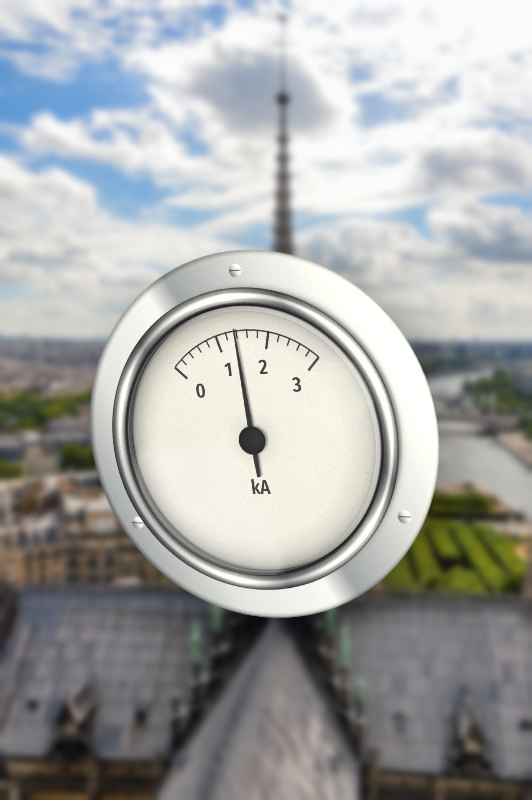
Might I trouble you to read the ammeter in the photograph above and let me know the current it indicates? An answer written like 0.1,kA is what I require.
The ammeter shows 1.4,kA
